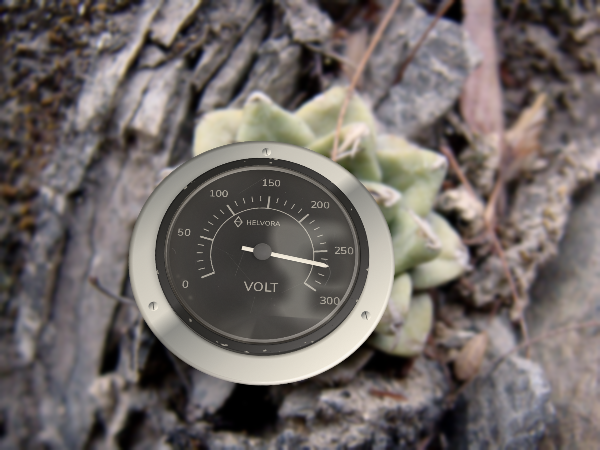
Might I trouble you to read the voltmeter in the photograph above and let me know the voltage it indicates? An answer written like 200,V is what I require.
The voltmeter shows 270,V
